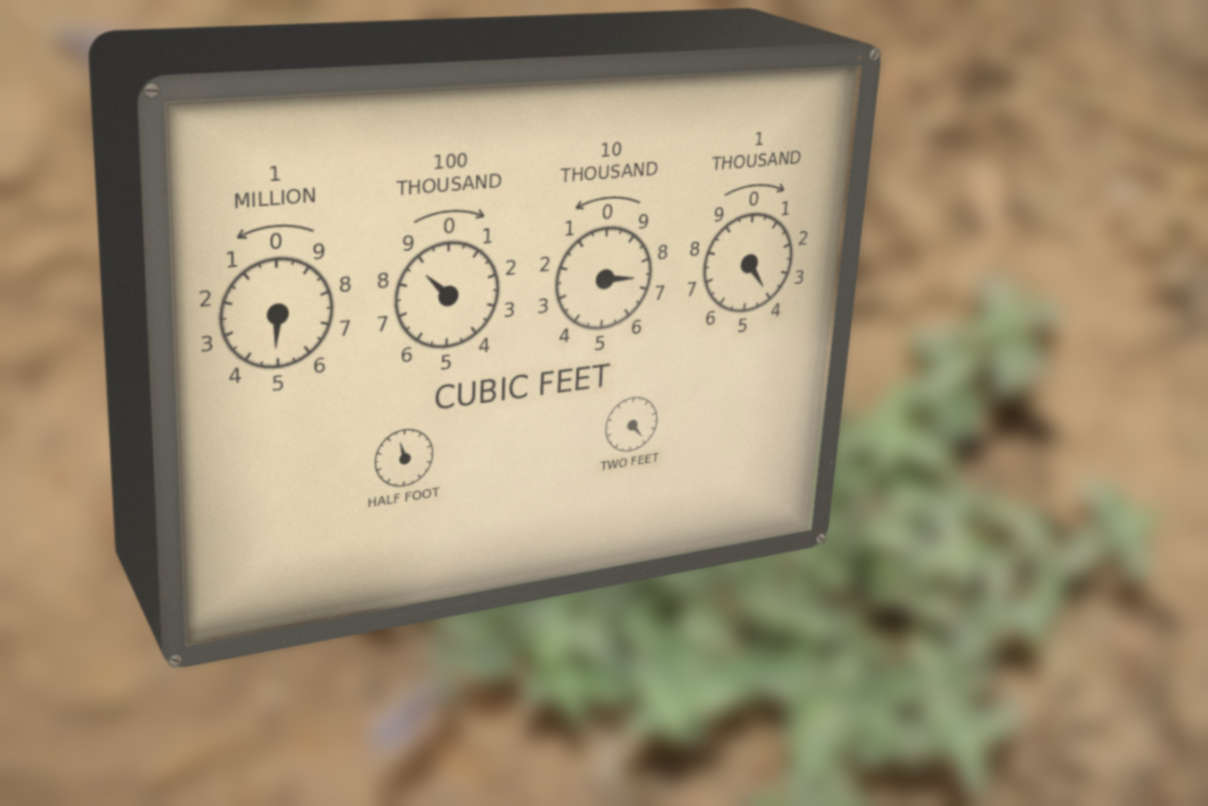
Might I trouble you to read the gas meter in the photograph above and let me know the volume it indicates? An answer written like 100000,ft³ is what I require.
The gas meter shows 487400,ft³
